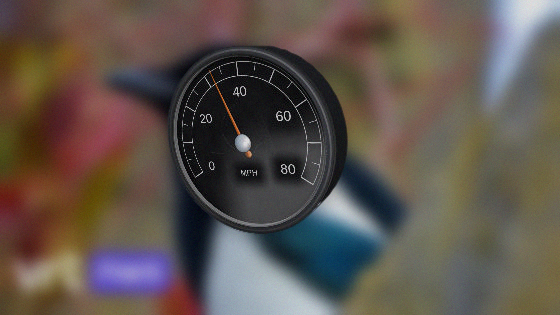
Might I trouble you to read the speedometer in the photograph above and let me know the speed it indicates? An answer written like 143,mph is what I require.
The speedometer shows 32.5,mph
